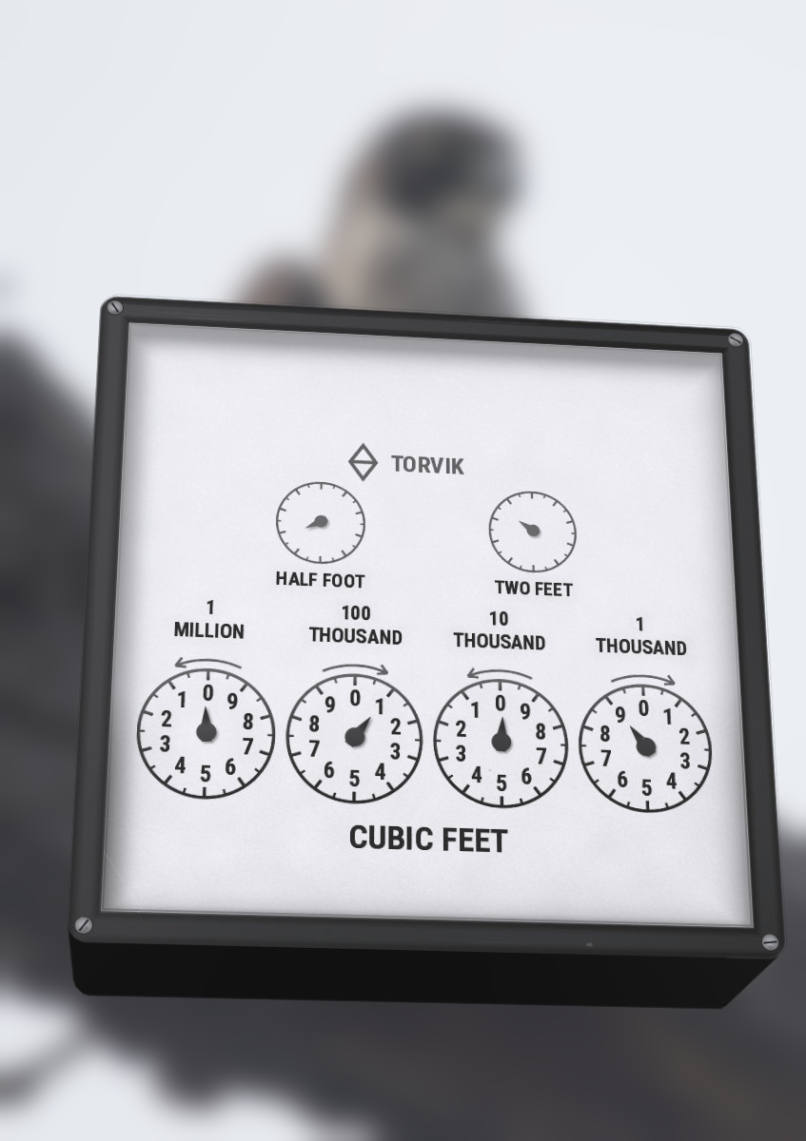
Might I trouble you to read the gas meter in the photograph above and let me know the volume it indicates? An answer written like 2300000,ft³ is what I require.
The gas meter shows 9900,ft³
